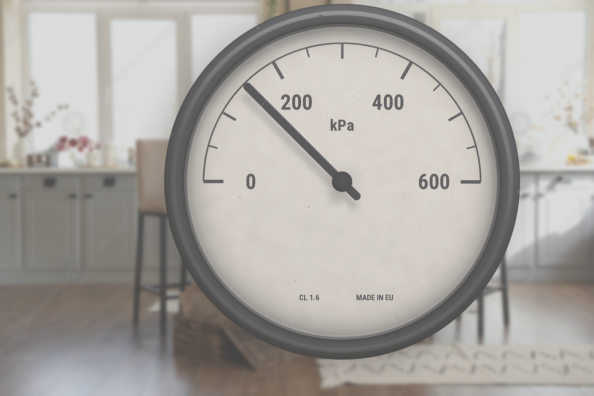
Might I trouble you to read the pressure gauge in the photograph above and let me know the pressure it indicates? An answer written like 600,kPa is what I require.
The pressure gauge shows 150,kPa
